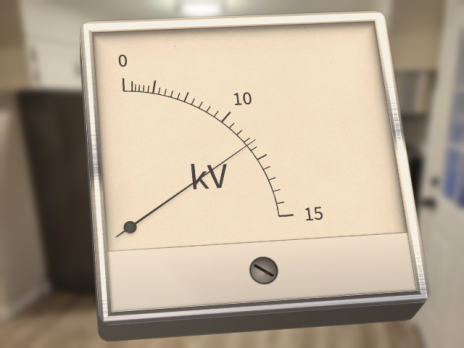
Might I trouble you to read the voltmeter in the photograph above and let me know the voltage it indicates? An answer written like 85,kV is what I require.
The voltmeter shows 11.75,kV
